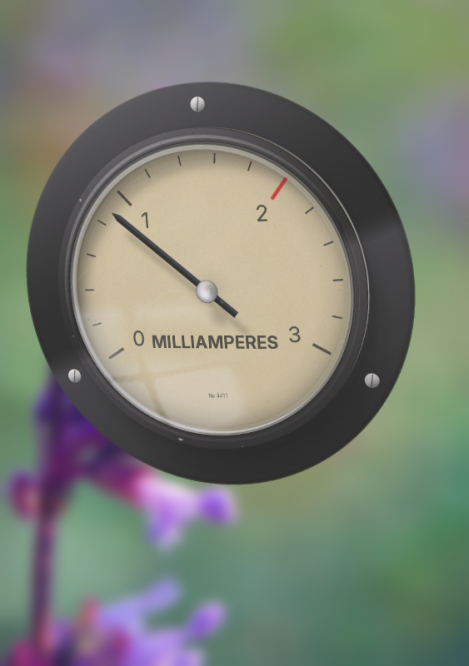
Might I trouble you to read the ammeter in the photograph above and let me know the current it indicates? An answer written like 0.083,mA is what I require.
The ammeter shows 0.9,mA
